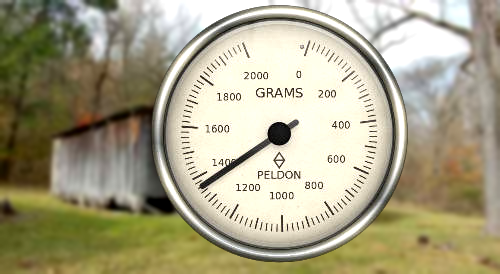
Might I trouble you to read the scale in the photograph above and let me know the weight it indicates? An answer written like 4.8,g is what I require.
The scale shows 1360,g
